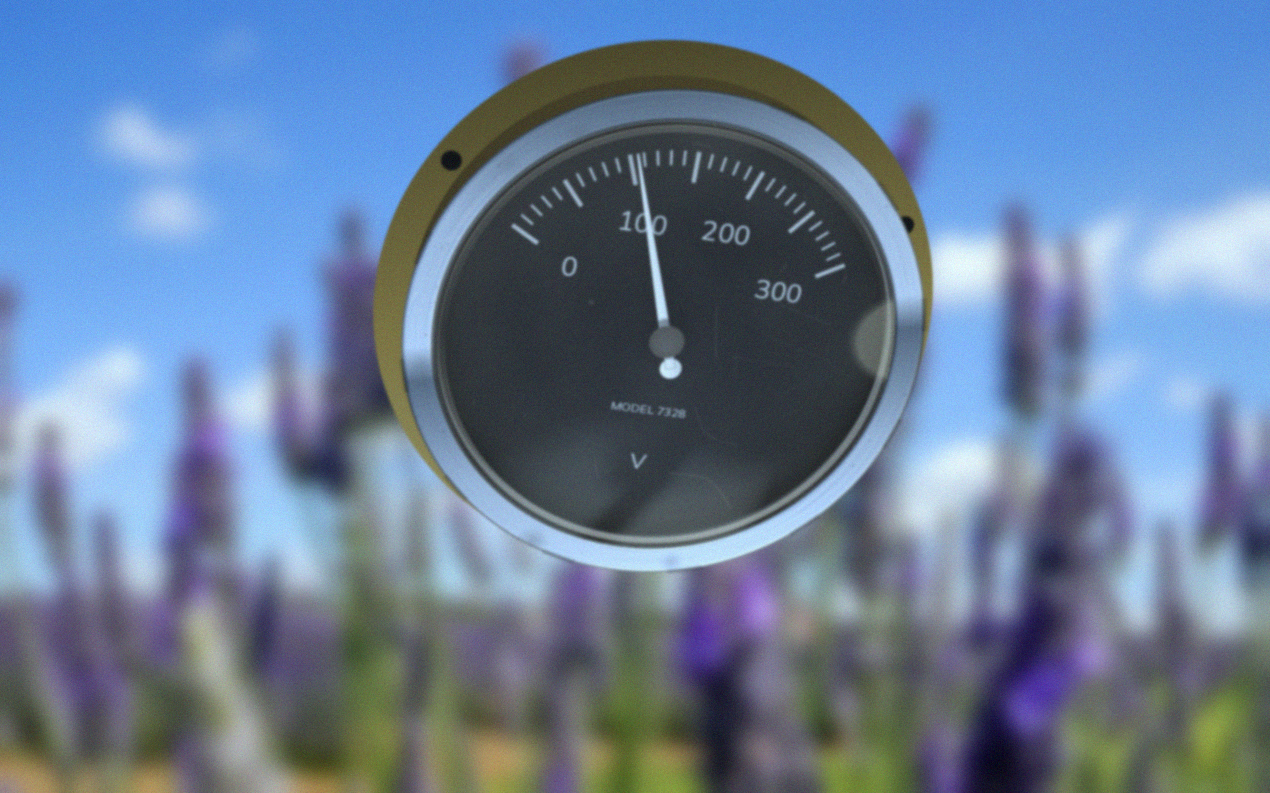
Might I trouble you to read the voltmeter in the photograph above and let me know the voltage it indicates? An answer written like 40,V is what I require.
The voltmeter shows 105,V
